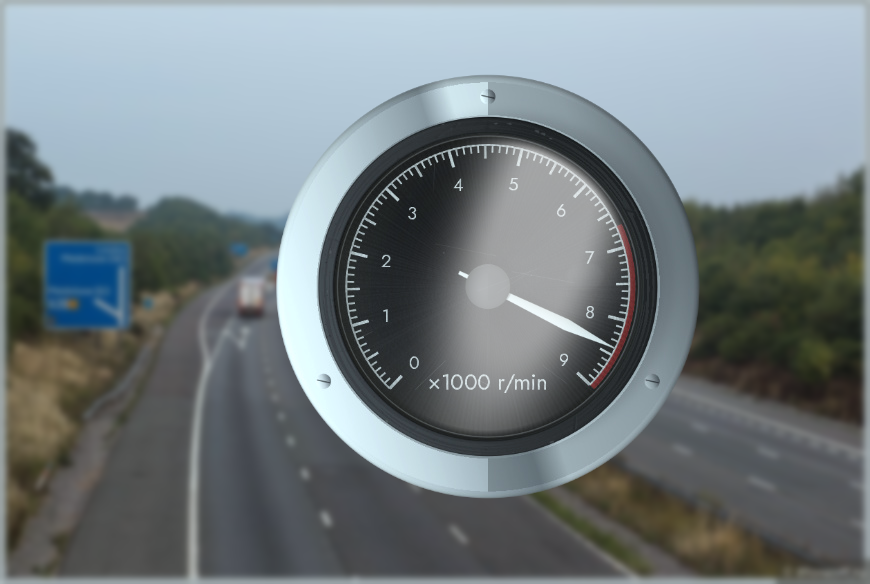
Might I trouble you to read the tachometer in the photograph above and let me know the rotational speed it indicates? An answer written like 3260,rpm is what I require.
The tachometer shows 8400,rpm
